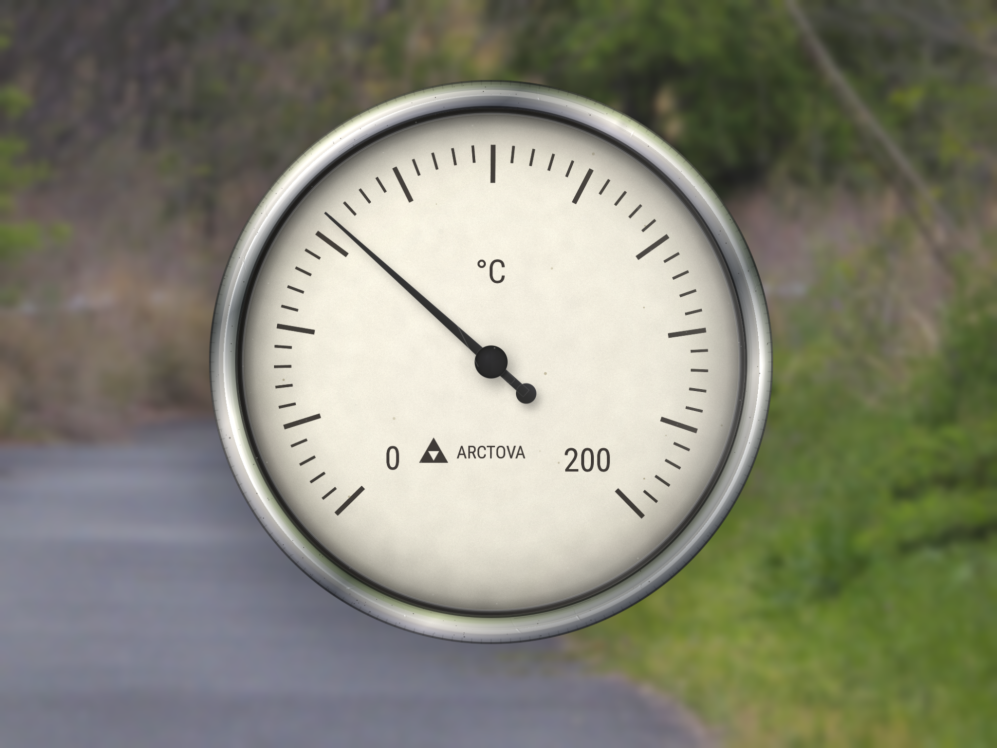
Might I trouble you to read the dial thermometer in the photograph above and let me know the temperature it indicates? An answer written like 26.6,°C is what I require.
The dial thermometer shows 64,°C
